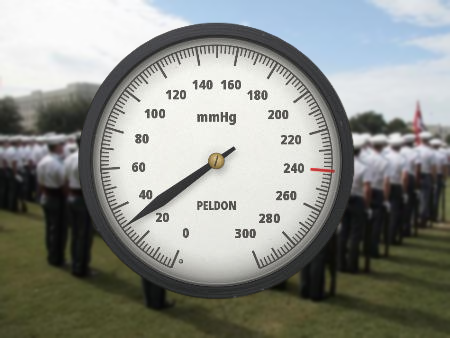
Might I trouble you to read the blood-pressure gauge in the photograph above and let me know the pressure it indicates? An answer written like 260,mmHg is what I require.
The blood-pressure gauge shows 30,mmHg
